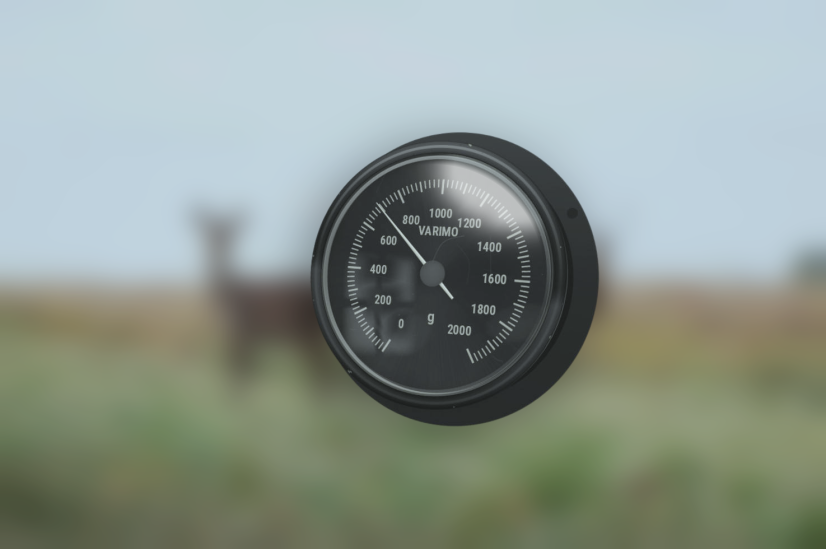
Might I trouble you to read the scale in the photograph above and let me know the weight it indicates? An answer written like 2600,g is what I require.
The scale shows 700,g
